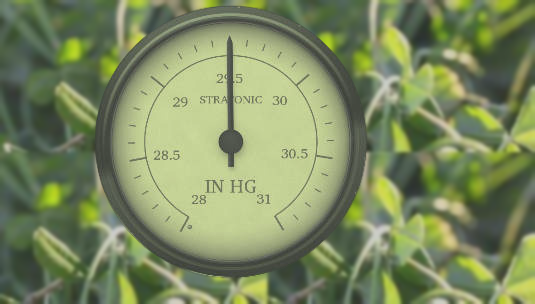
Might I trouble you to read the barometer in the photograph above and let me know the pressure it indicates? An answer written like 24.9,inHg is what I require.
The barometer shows 29.5,inHg
